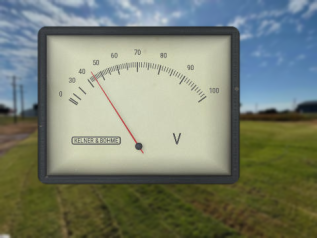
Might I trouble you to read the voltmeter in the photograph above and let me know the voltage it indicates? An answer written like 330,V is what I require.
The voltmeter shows 45,V
